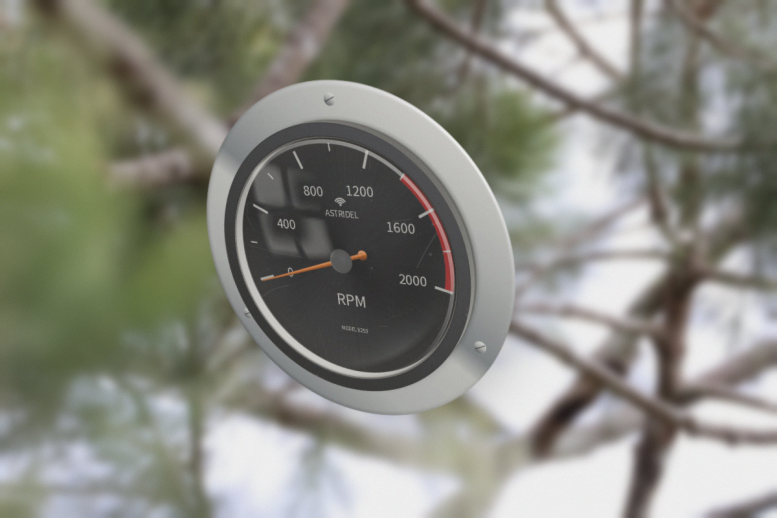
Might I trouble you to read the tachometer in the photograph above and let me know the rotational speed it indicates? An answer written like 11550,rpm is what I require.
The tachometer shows 0,rpm
